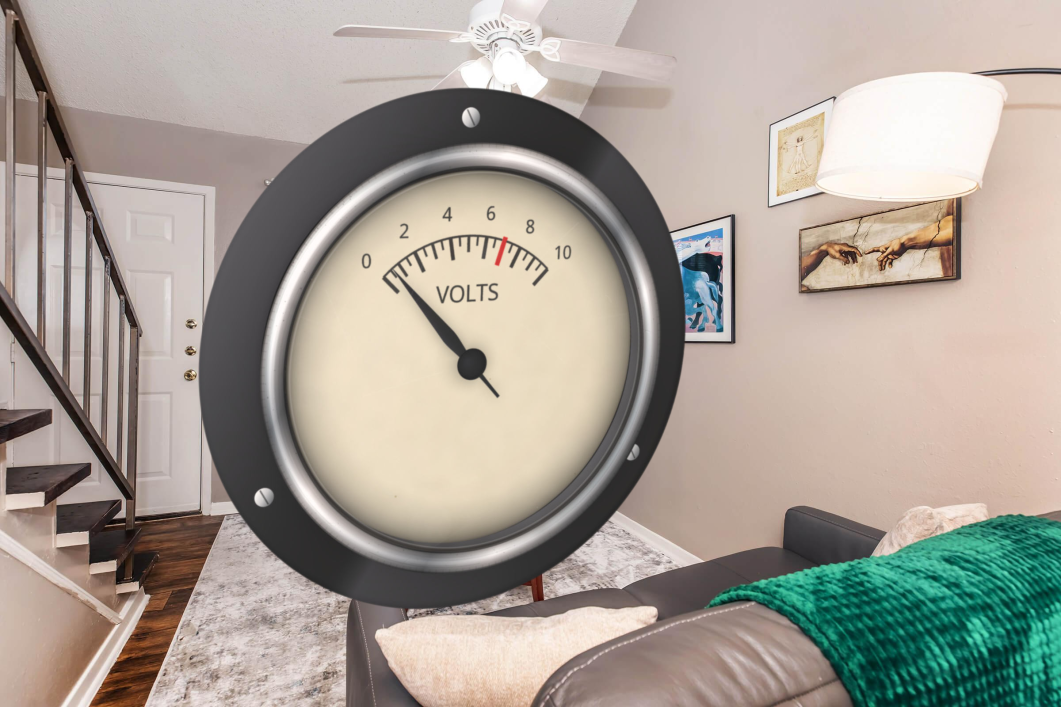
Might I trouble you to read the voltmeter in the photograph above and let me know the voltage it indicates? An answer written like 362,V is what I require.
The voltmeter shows 0.5,V
